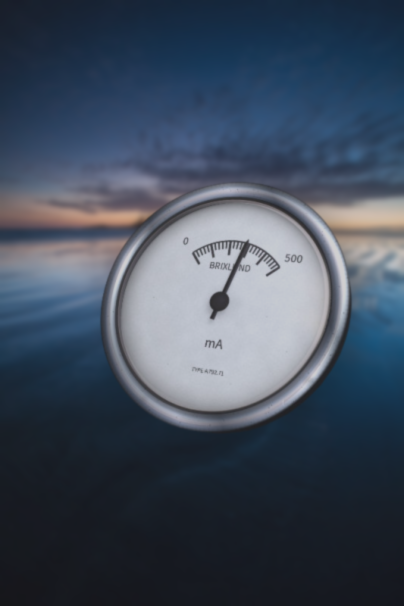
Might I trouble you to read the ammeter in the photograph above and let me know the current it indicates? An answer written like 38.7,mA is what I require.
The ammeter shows 300,mA
